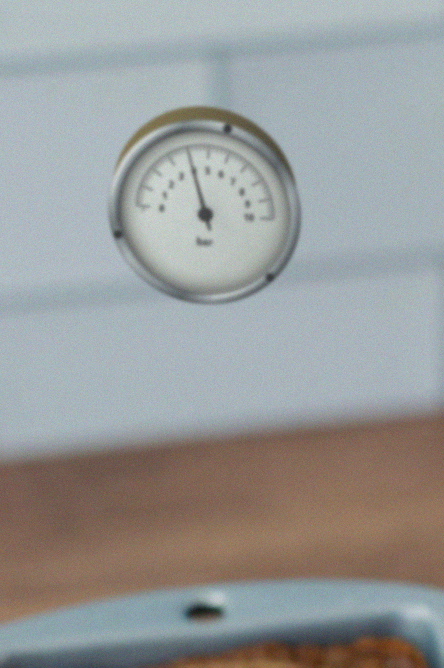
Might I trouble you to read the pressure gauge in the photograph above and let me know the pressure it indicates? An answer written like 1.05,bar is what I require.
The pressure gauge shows 4,bar
